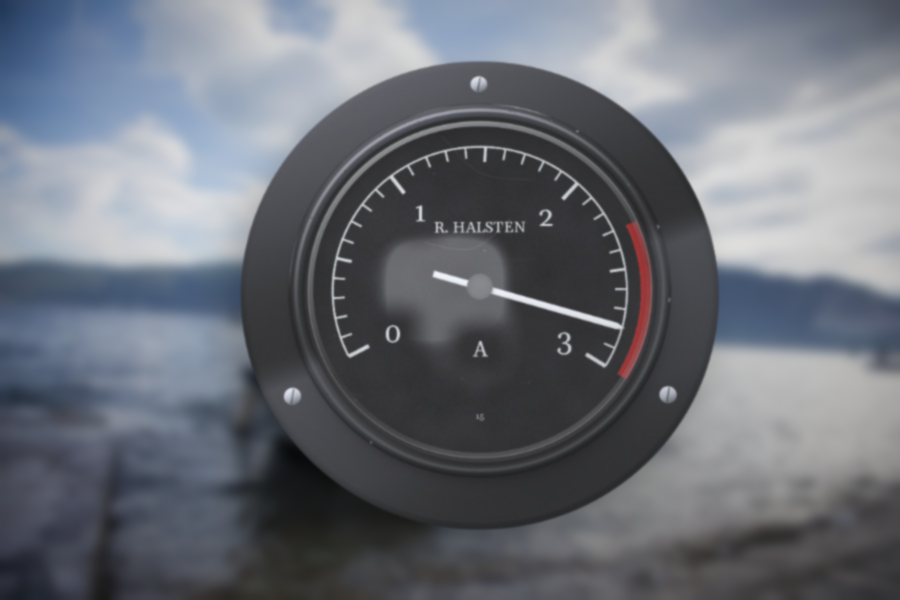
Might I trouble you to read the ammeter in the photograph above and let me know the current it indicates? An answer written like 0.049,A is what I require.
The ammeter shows 2.8,A
